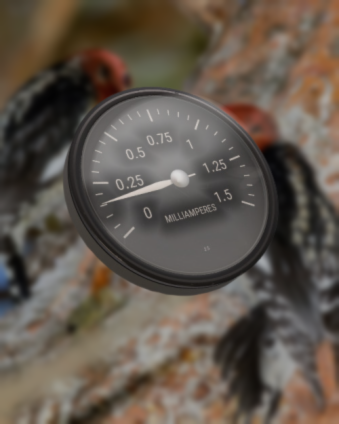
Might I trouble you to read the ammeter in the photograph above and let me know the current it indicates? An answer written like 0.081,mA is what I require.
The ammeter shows 0.15,mA
